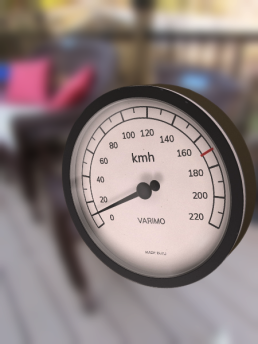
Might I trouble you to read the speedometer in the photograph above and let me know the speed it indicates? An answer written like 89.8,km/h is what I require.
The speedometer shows 10,km/h
